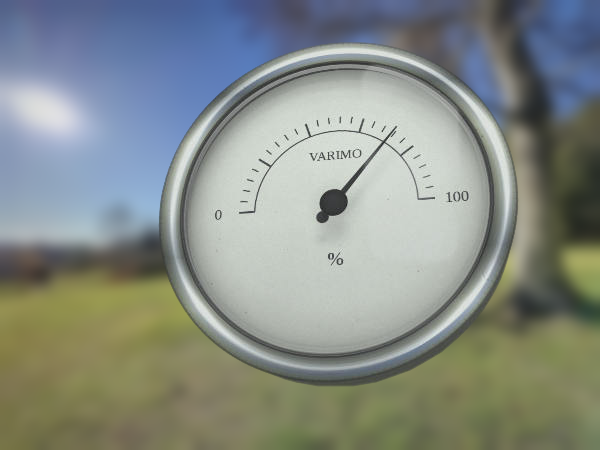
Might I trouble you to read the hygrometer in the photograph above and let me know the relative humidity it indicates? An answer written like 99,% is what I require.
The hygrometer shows 72,%
